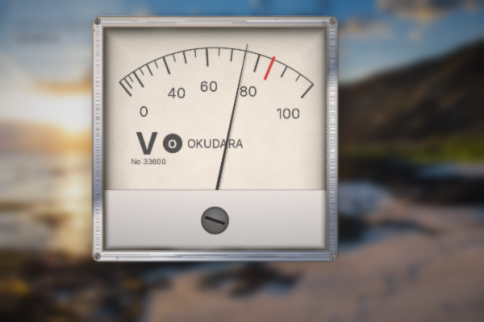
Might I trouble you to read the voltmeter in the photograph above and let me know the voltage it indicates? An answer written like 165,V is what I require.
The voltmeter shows 75,V
